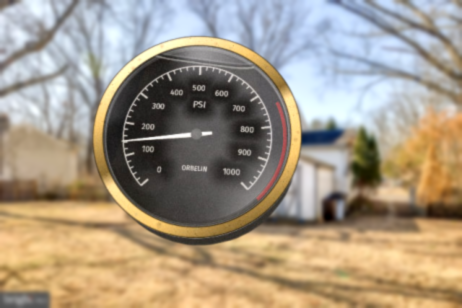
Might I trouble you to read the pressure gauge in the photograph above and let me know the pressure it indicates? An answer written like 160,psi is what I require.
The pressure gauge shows 140,psi
